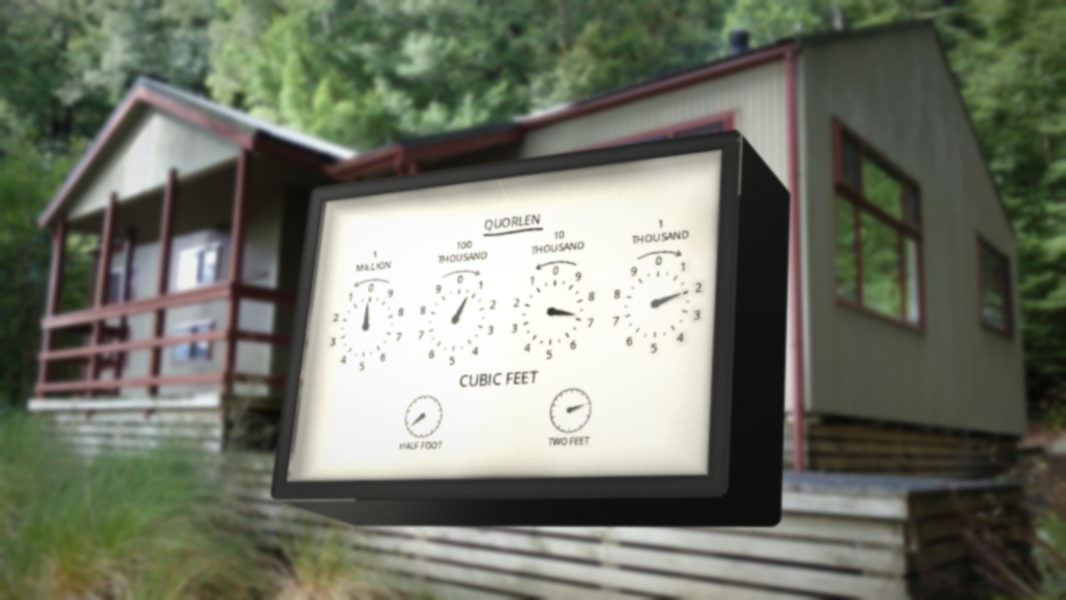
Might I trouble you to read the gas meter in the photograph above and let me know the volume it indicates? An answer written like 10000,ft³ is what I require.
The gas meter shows 7200,ft³
